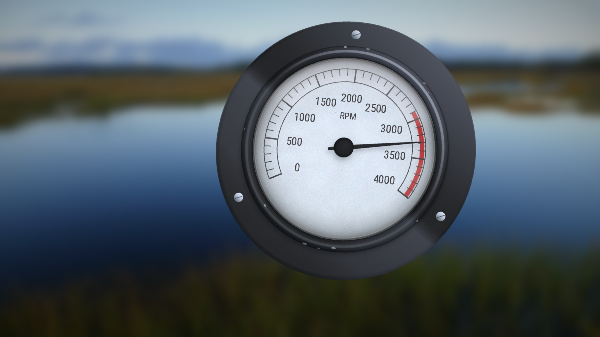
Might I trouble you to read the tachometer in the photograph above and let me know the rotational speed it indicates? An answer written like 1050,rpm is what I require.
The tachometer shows 3300,rpm
